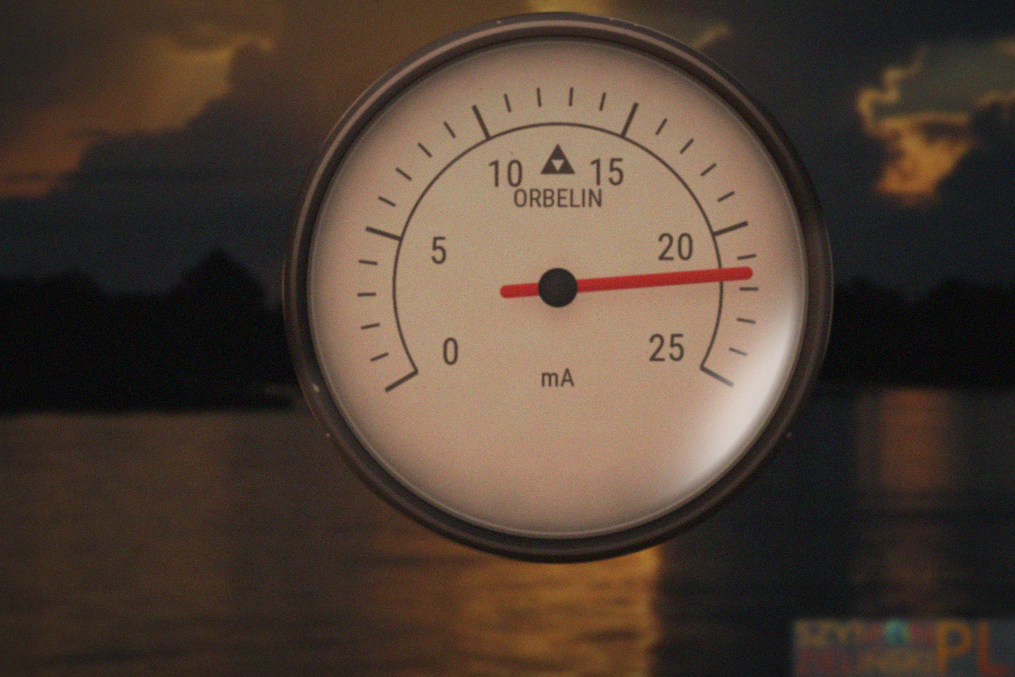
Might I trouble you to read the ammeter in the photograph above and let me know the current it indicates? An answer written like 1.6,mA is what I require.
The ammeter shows 21.5,mA
